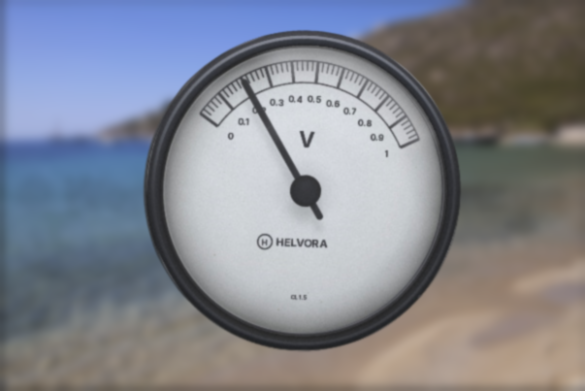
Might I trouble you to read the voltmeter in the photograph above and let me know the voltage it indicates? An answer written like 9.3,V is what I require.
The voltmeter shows 0.2,V
